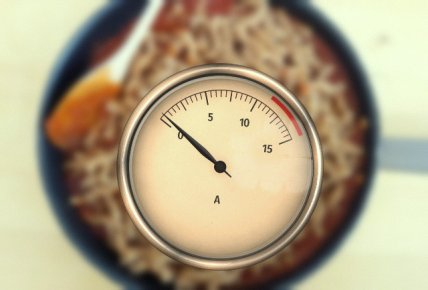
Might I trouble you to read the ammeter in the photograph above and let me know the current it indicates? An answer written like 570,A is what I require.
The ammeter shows 0.5,A
